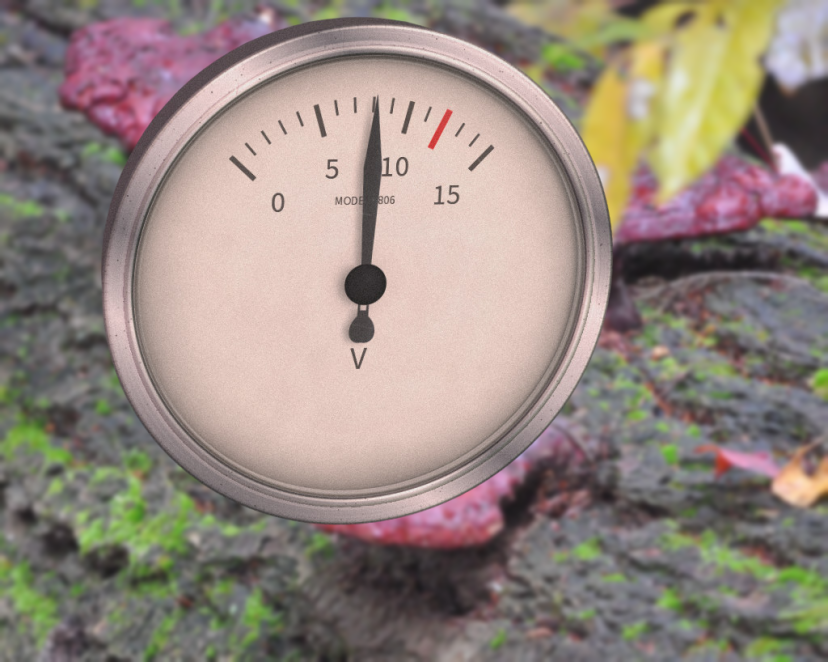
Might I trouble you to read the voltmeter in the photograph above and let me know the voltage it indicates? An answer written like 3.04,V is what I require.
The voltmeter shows 8,V
